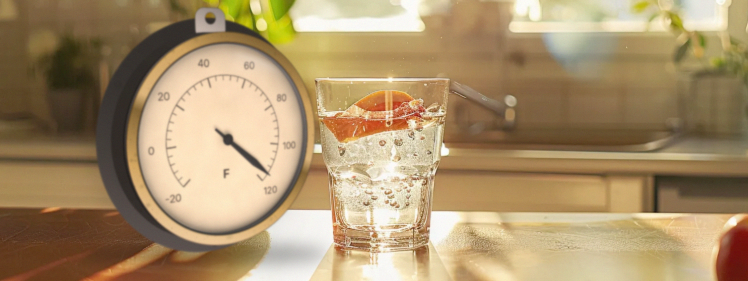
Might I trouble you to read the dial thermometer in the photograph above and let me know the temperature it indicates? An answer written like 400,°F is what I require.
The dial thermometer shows 116,°F
